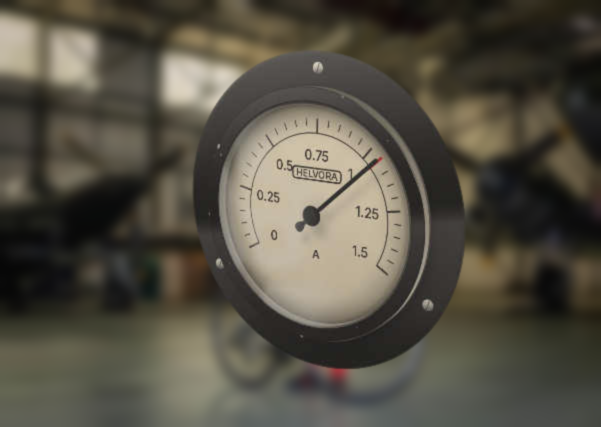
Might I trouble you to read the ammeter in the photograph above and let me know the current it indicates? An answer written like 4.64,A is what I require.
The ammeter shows 1.05,A
